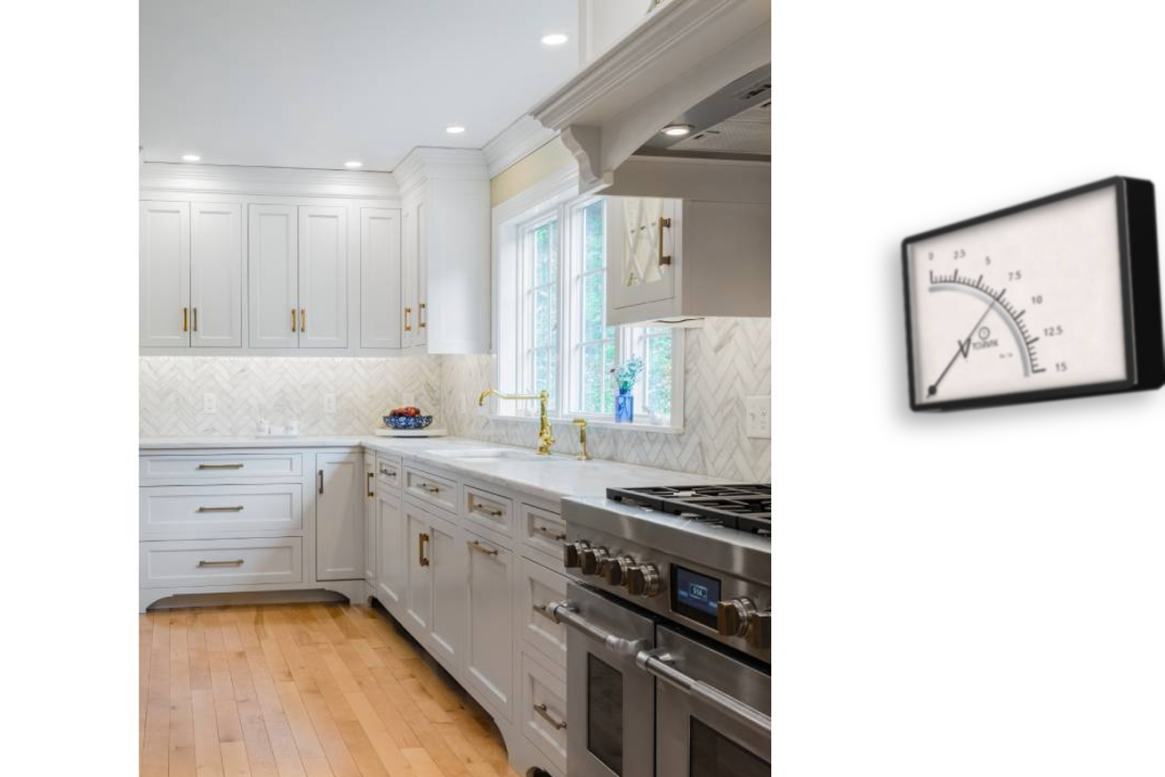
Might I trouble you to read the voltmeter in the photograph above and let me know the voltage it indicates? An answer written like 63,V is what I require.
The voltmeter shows 7.5,V
